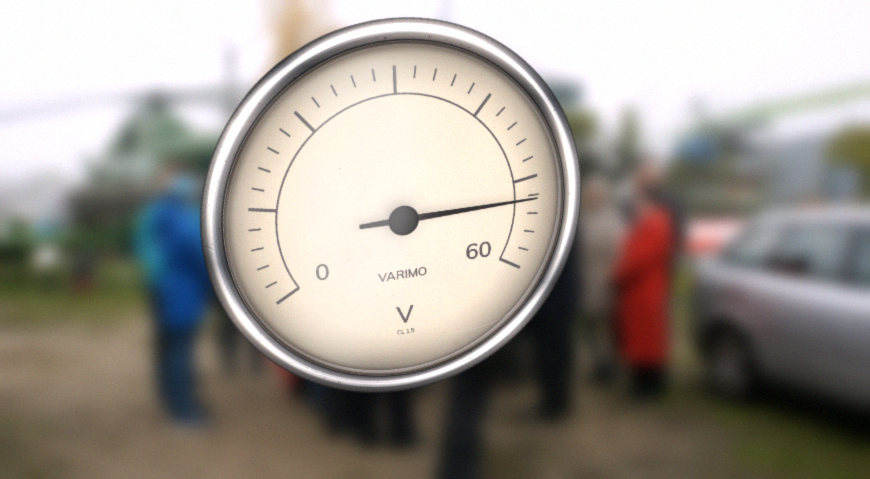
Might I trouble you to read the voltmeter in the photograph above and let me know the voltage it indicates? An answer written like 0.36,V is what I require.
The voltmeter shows 52,V
